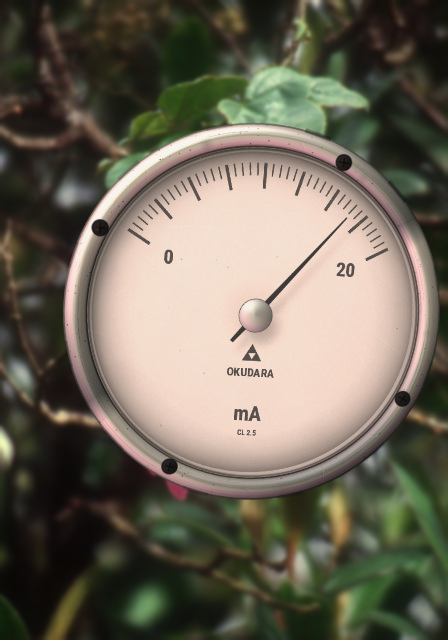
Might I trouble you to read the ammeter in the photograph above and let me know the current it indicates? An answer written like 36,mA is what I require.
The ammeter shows 16.5,mA
